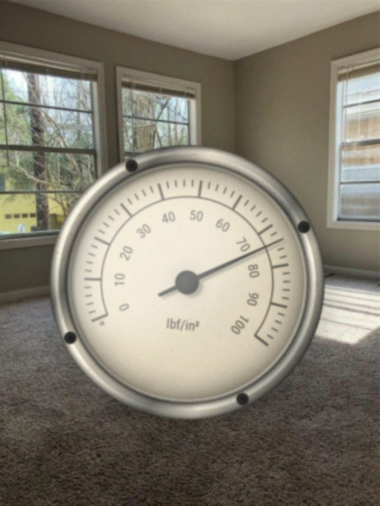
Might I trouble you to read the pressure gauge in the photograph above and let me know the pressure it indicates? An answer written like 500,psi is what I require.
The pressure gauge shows 74,psi
